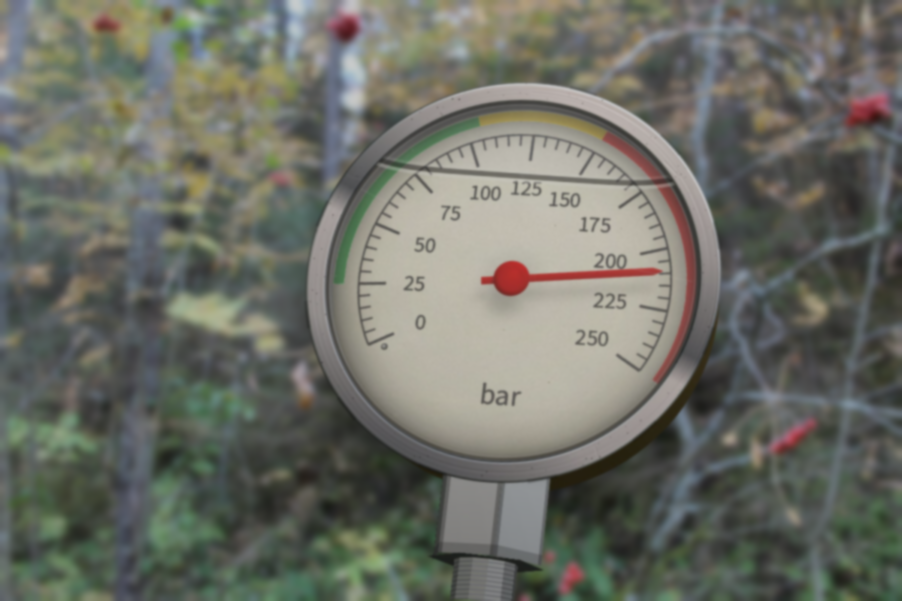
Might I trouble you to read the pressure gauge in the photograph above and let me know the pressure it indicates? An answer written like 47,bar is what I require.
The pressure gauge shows 210,bar
